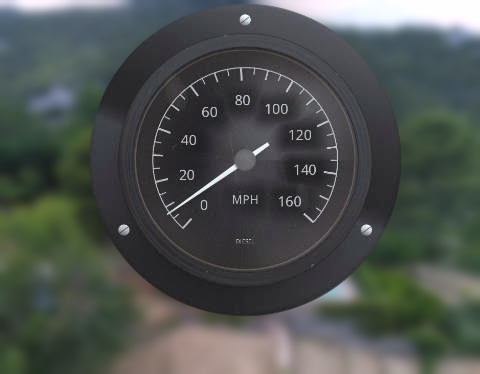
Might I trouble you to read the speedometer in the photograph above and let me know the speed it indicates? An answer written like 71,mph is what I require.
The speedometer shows 7.5,mph
